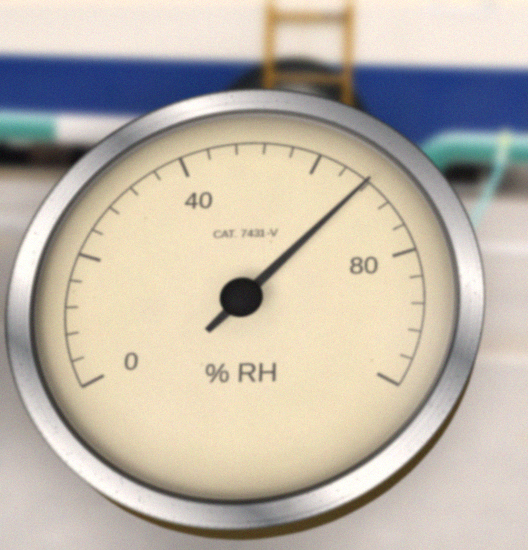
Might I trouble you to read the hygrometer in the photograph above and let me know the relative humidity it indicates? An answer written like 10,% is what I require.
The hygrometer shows 68,%
